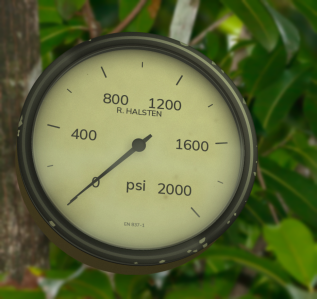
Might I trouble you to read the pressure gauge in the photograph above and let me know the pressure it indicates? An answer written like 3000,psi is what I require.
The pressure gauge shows 0,psi
